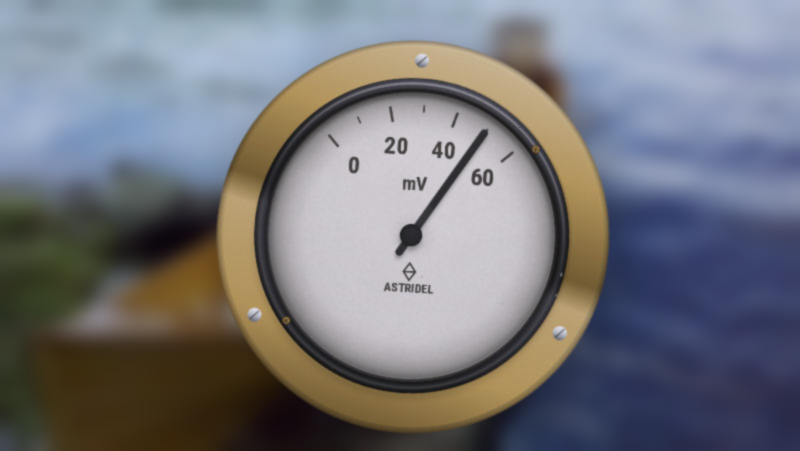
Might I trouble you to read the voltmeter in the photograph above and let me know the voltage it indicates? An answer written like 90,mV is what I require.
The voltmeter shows 50,mV
